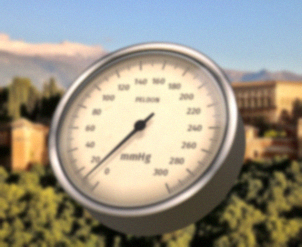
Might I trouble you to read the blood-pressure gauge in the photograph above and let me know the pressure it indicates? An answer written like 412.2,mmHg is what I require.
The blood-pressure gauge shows 10,mmHg
